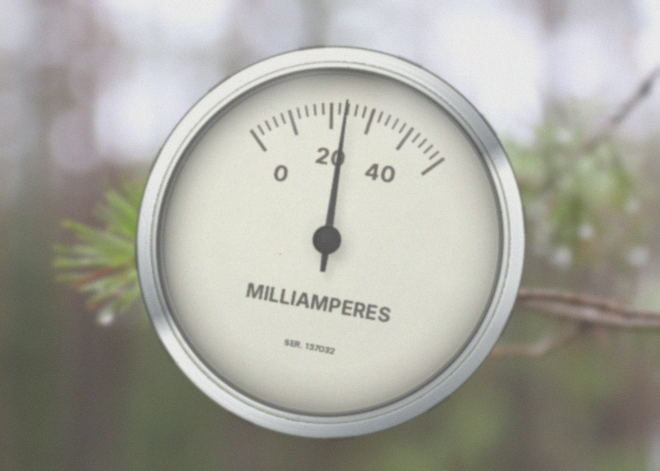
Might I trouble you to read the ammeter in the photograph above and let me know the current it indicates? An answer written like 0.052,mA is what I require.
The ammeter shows 24,mA
